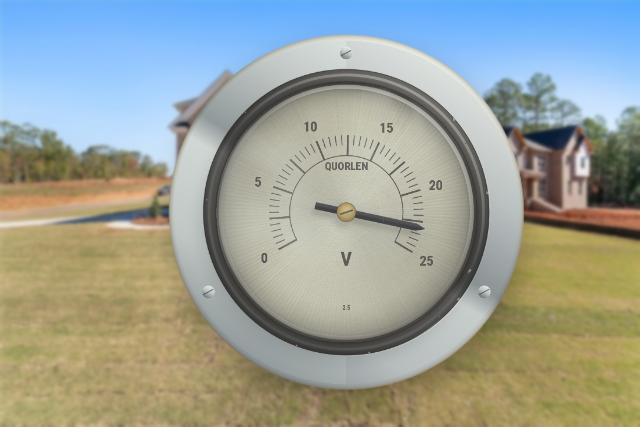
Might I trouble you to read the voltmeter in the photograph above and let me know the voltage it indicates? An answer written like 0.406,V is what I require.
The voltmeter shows 23,V
